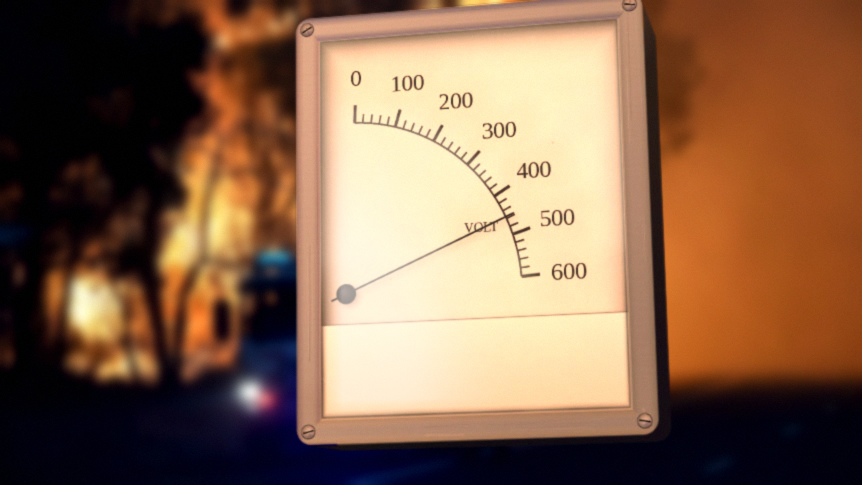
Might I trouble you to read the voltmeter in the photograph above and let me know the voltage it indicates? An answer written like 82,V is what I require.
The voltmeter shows 460,V
